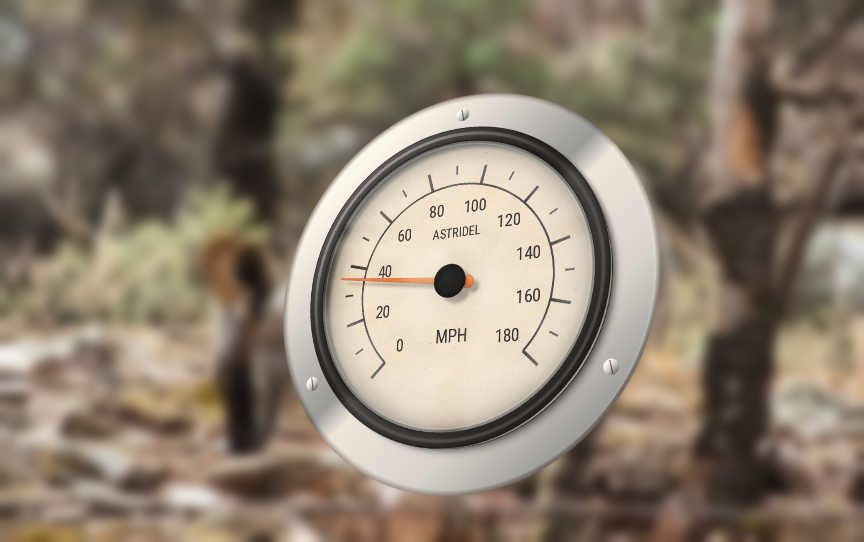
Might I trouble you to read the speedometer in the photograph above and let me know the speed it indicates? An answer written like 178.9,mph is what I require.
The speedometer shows 35,mph
